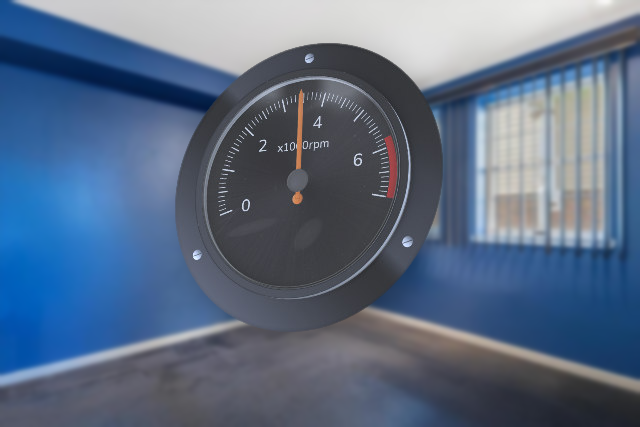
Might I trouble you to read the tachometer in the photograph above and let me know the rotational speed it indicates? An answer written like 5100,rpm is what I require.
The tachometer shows 3500,rpm
